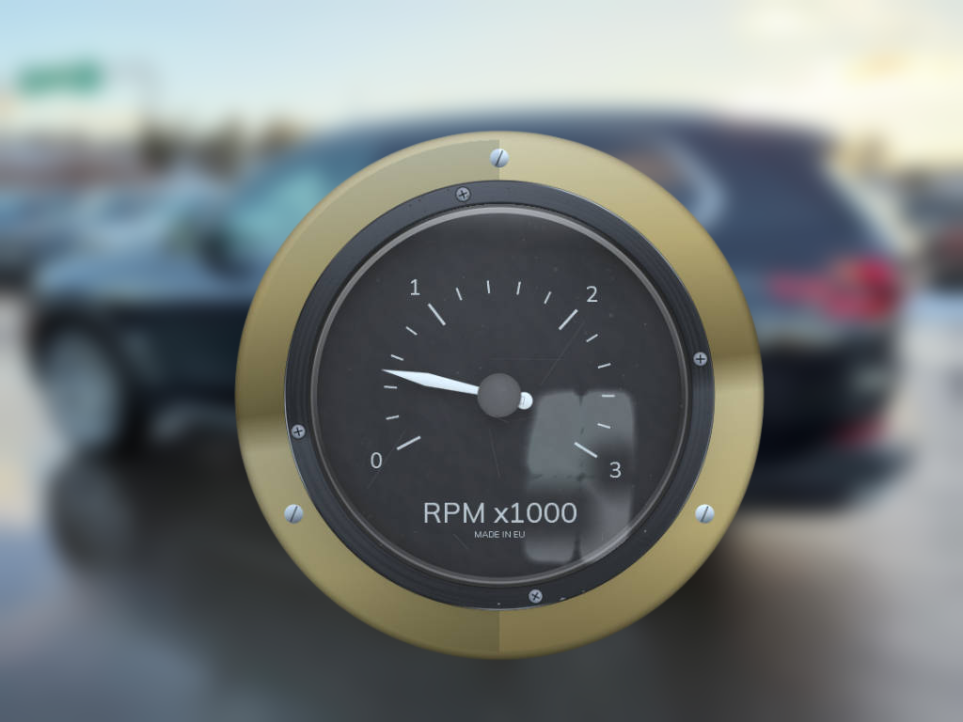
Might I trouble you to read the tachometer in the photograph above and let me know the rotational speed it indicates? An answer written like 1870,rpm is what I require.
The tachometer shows 500,rpm
